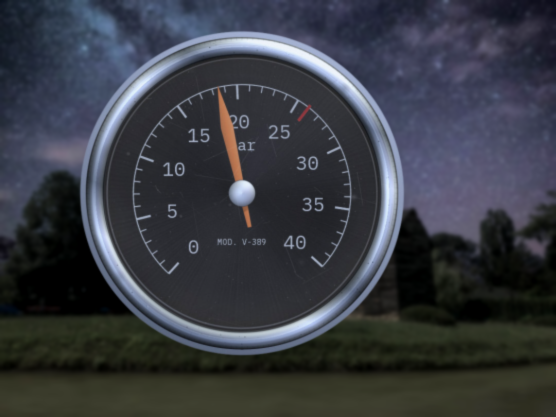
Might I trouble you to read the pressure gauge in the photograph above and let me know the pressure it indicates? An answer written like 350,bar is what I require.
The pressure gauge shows 18.5,bar
